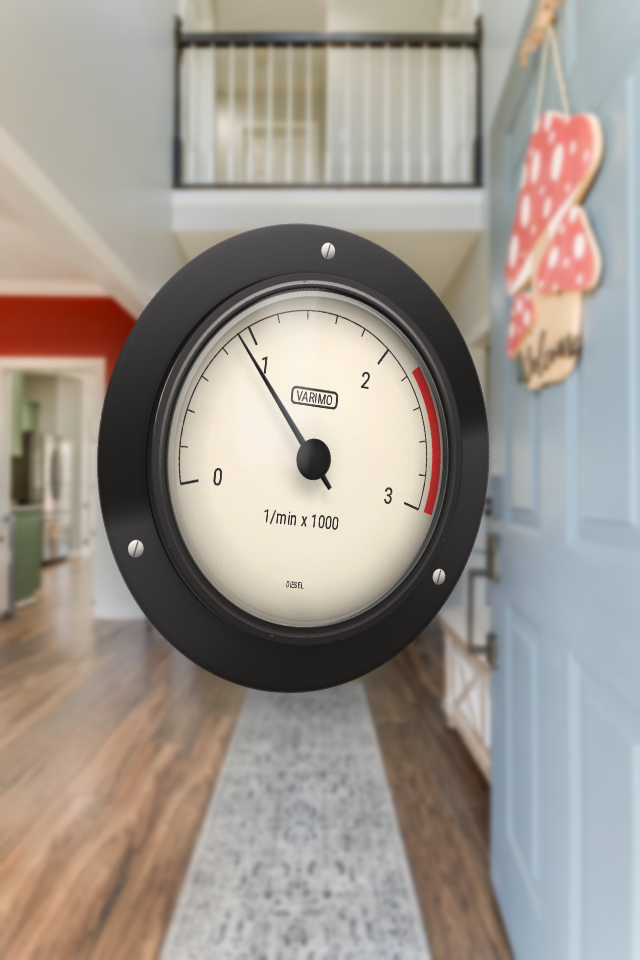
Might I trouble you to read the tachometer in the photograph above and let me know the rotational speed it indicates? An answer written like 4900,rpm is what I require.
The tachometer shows 900,rpm
